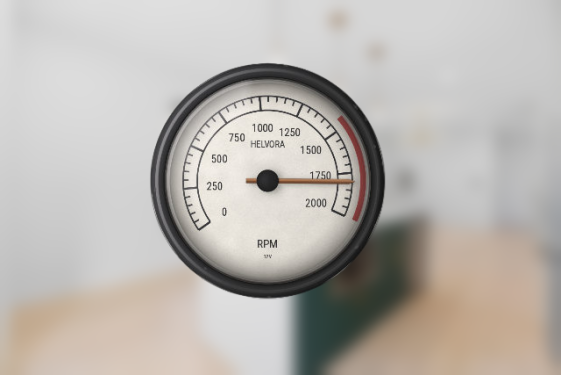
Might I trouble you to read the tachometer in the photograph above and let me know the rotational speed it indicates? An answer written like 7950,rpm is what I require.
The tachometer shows 1800,rpm
